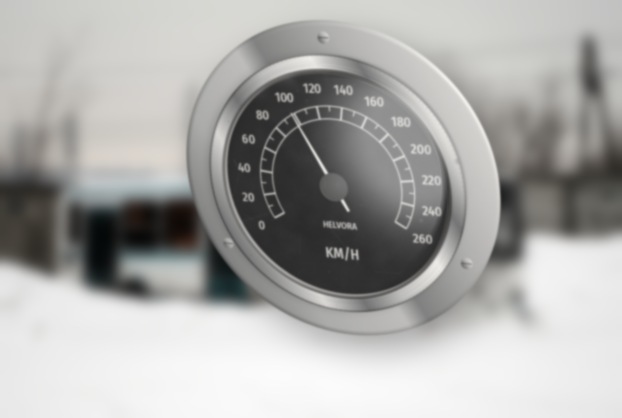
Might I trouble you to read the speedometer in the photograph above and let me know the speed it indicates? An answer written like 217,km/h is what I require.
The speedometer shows 100,km/h
